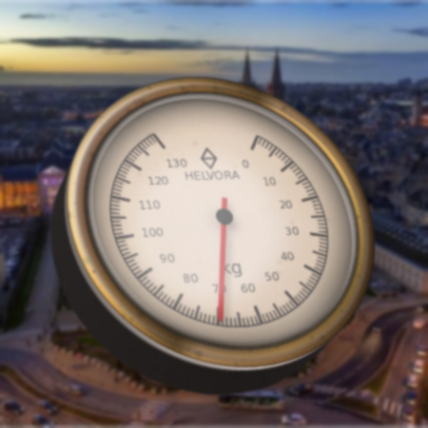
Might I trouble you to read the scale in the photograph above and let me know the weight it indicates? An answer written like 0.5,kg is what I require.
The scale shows 70,kg
